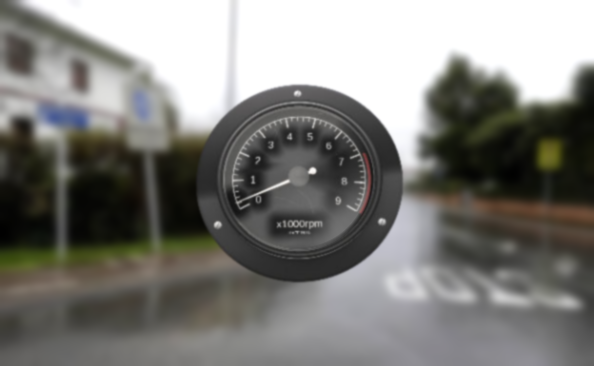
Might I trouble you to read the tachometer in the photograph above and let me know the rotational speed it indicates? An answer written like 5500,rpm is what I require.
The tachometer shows 200,rpm
